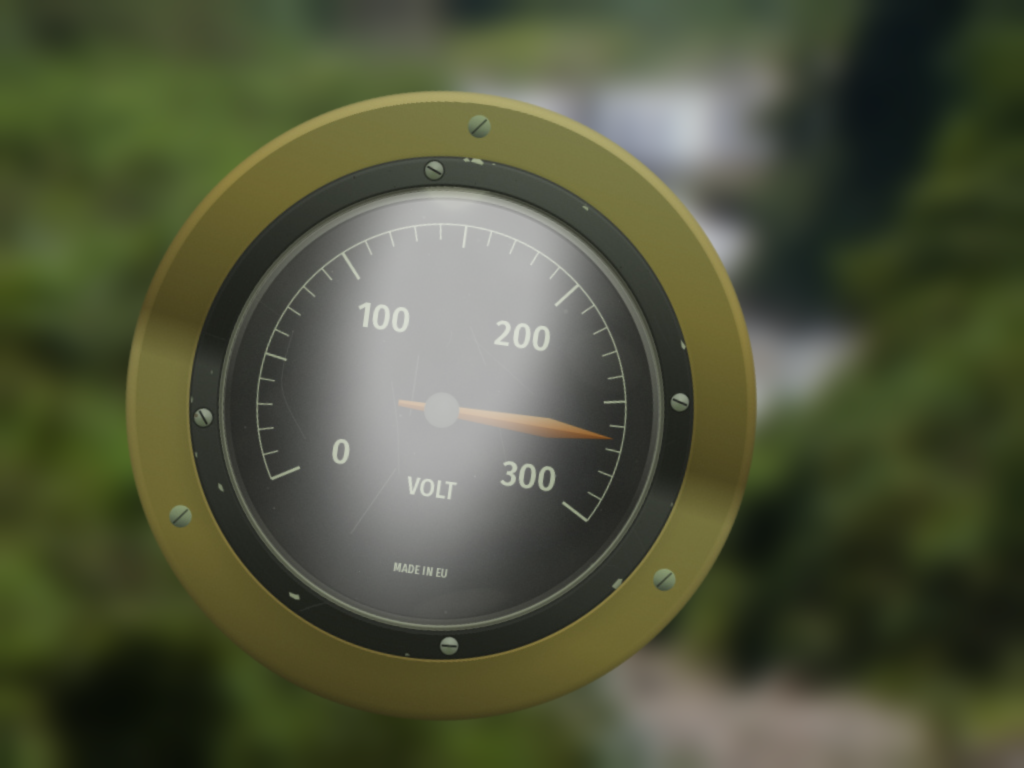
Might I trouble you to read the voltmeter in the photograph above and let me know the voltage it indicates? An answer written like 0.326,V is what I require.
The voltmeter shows 265,V
